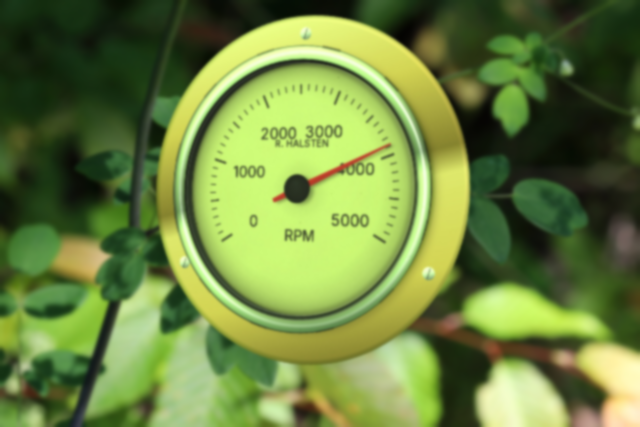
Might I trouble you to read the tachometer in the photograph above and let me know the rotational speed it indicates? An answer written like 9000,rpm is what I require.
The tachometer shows 3900,rpm
